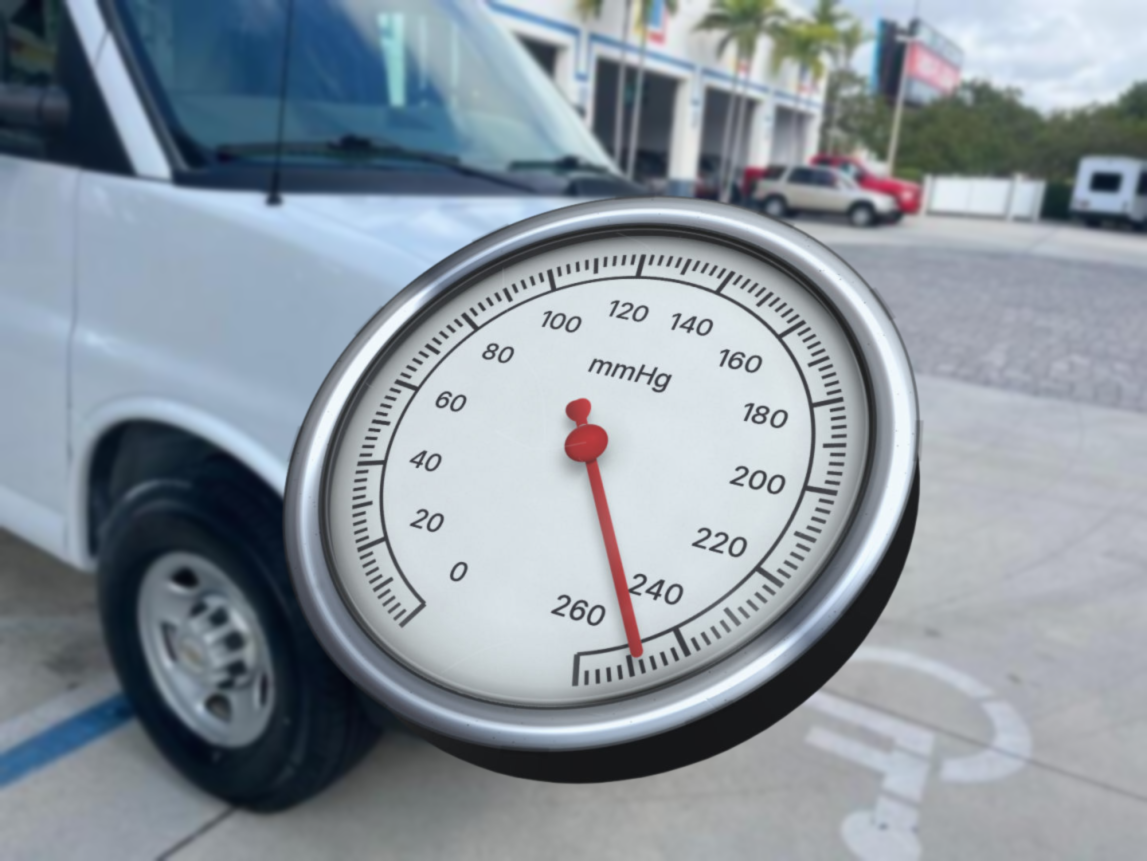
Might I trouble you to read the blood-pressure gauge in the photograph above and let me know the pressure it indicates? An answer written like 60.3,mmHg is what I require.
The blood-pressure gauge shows 248,mmHg
